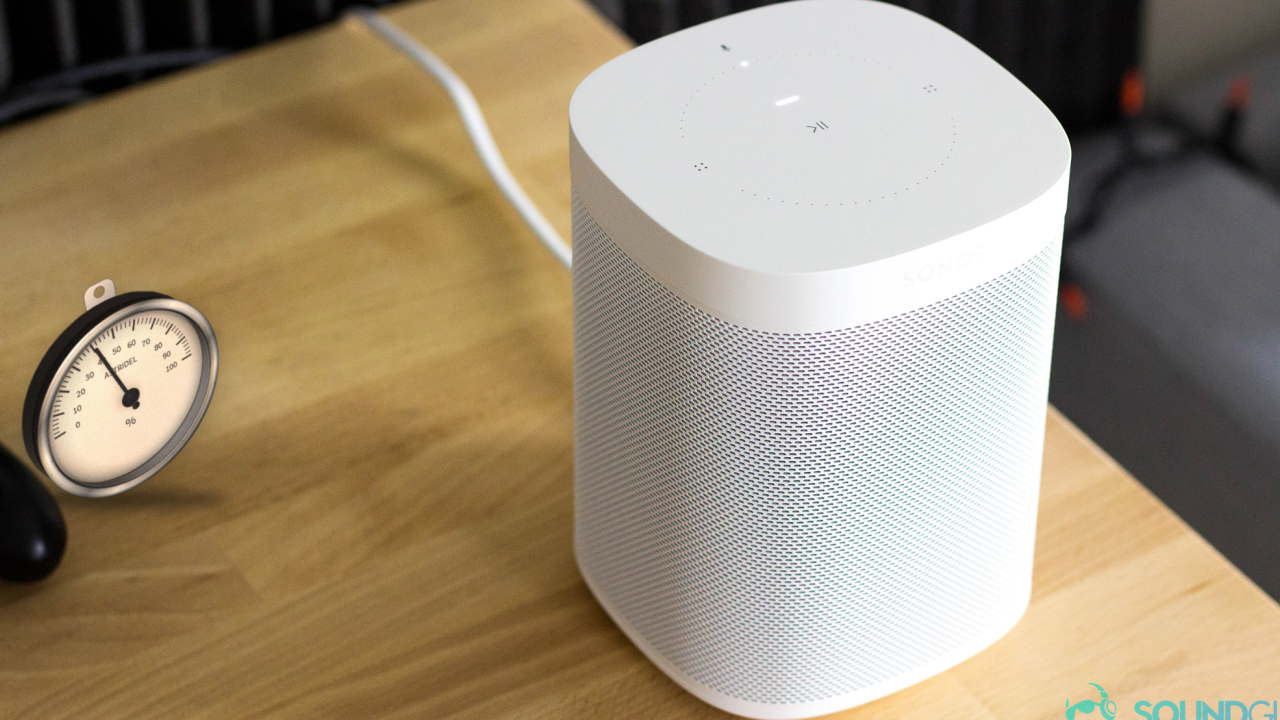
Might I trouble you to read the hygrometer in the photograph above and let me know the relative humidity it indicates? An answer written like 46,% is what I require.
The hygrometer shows 40,%
